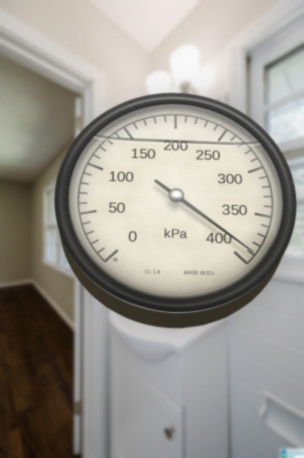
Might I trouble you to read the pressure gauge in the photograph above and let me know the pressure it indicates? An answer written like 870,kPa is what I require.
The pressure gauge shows 390,kPa
